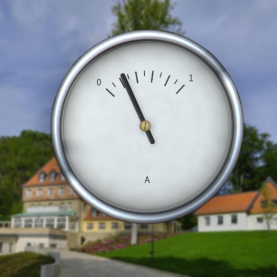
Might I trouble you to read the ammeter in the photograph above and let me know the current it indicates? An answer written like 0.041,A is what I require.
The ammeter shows 0.25,A
